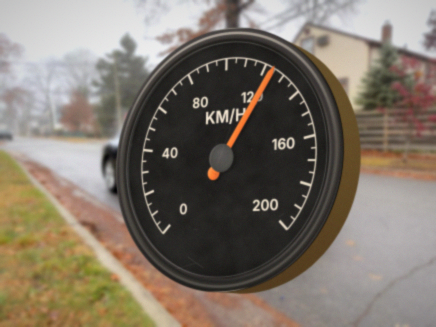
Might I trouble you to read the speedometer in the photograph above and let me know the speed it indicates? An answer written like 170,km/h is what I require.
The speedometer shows 125,km/h
